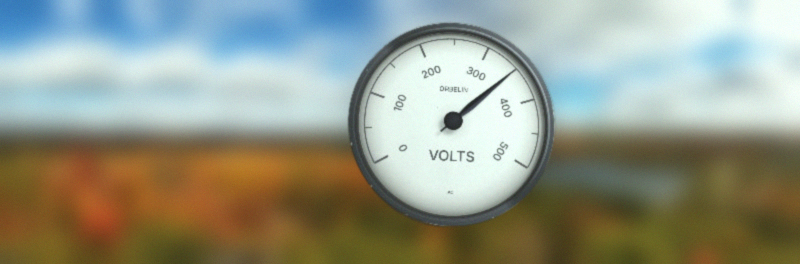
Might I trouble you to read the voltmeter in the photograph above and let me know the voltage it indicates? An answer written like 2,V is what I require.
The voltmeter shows 350,V
